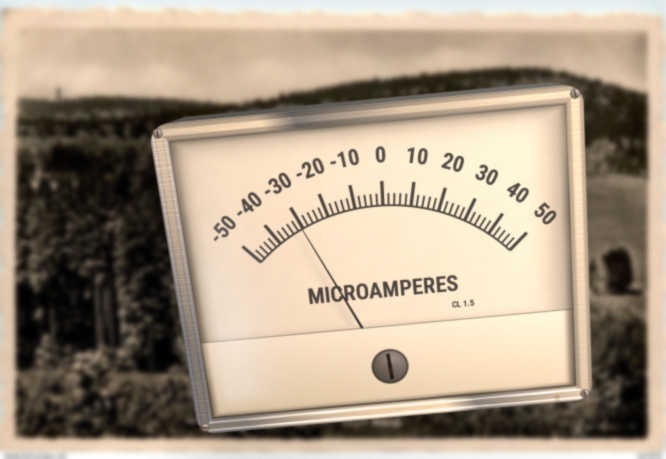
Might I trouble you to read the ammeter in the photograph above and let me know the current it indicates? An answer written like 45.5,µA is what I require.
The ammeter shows -30,µA
